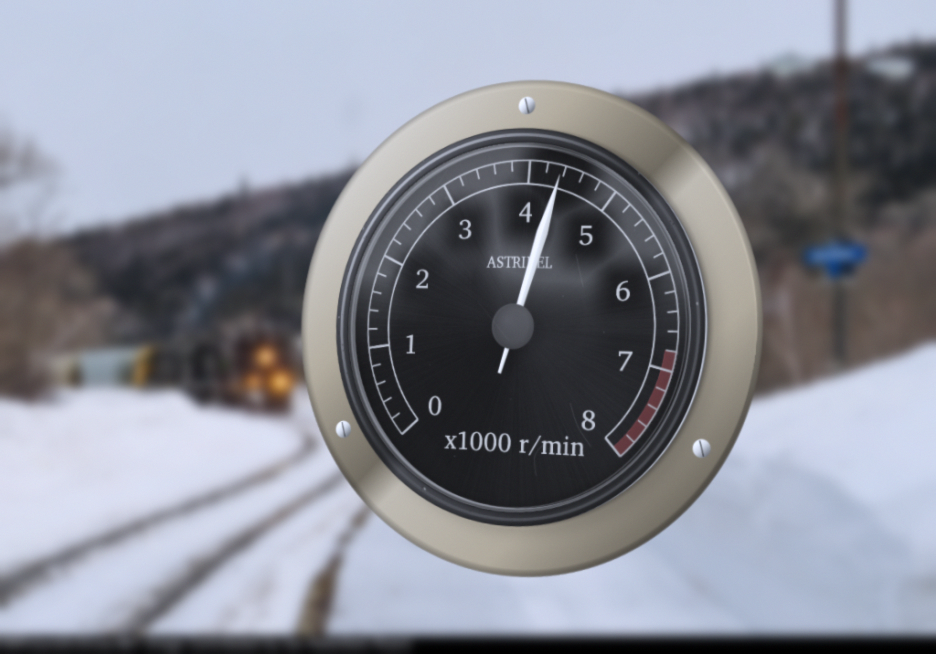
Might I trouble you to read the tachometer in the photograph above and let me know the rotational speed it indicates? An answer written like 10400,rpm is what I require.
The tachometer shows 4400,rpm
